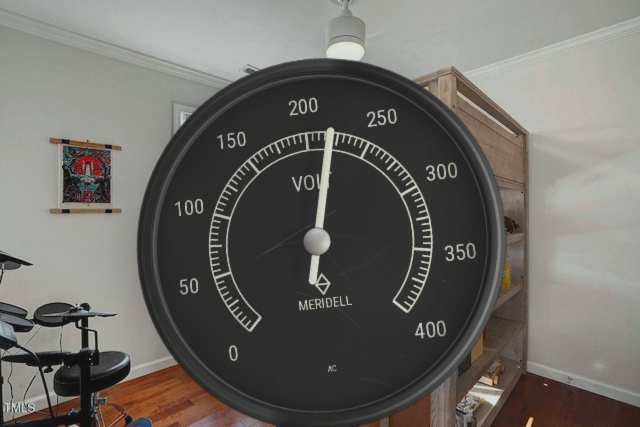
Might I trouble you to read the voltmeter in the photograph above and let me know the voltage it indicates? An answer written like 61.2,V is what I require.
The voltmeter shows 220,V
